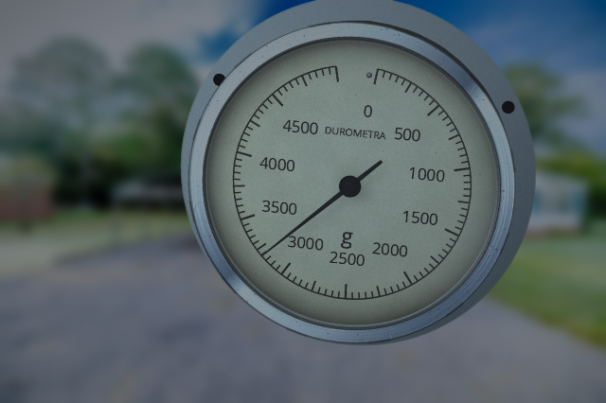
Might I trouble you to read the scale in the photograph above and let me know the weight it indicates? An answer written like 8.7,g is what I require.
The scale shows 3200,g
